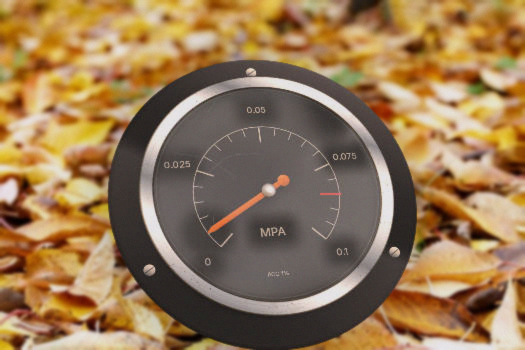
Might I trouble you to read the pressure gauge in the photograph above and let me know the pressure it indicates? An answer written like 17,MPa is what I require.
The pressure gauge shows 0.005,MPa
